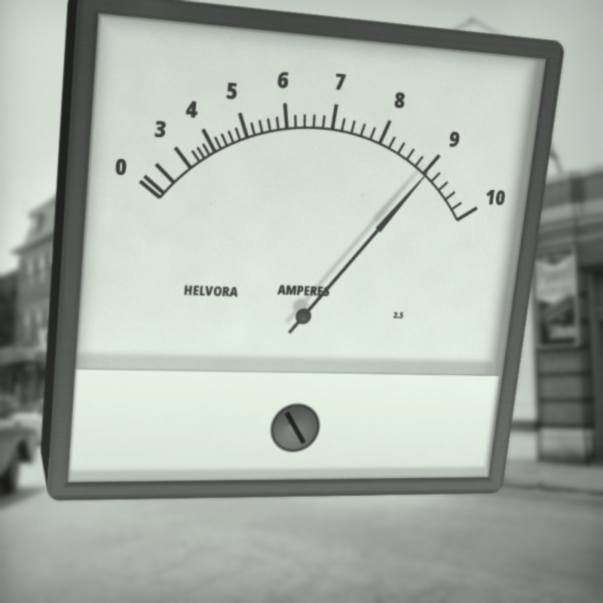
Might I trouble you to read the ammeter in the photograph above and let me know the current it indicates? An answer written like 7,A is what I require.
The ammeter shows 9,A
